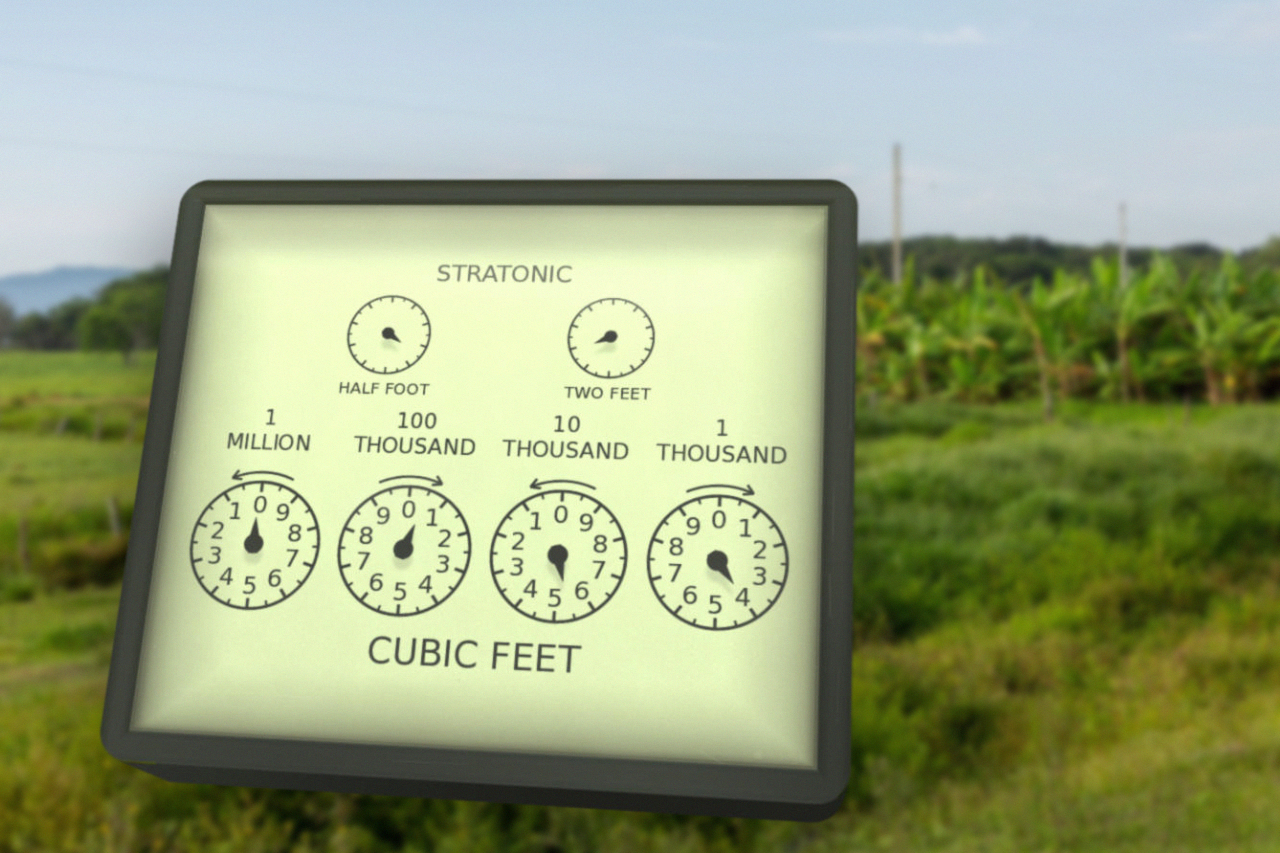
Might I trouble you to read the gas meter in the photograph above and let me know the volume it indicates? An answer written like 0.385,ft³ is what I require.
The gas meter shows 5400,ft³
